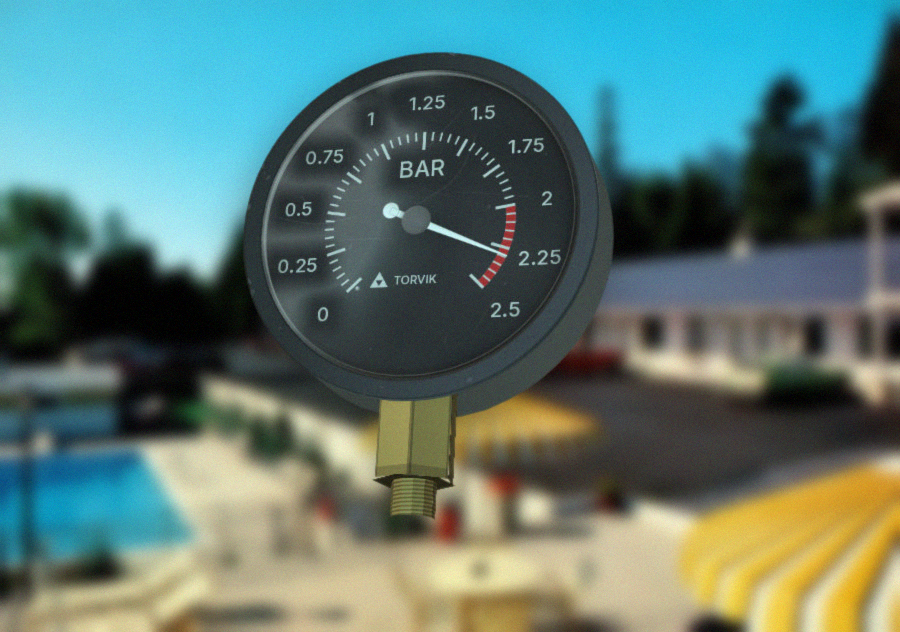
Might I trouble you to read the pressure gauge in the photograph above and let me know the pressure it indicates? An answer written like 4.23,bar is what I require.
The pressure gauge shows 2.3,bar
